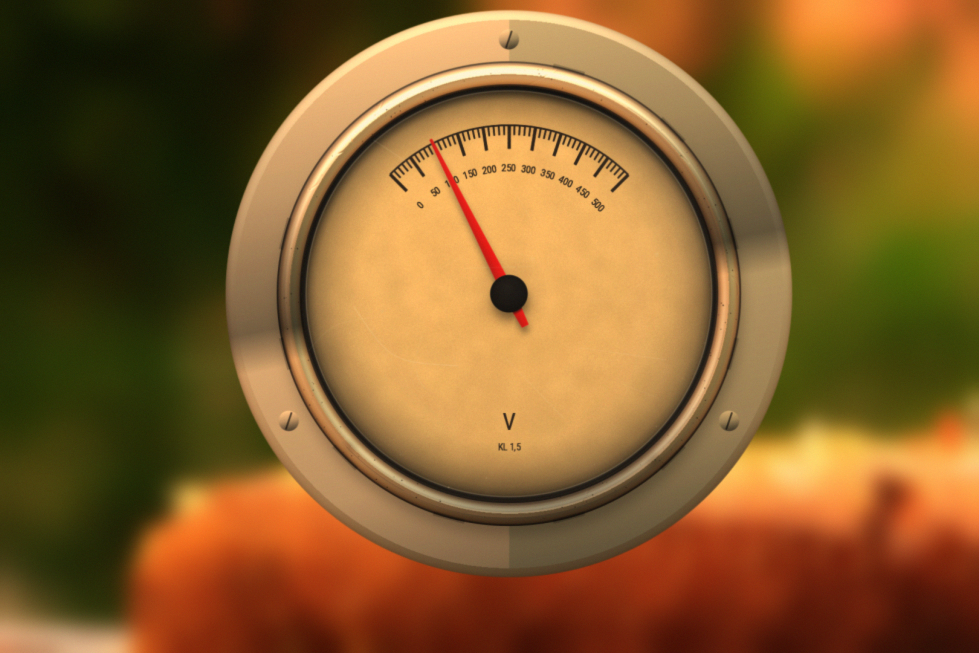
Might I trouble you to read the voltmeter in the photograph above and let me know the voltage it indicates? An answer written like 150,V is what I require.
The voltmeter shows 100,V
